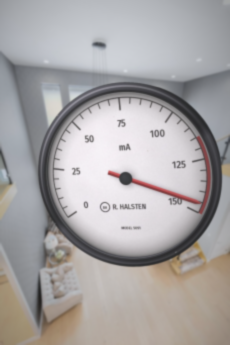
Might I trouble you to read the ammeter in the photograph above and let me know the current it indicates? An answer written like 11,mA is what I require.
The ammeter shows 145,mA
